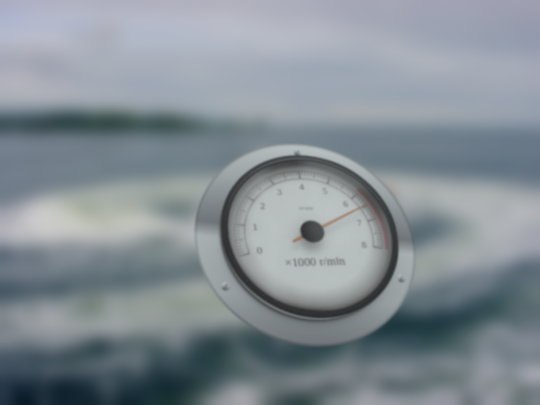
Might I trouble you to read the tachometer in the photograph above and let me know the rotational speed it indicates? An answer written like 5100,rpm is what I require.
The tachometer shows 6500,rpm
